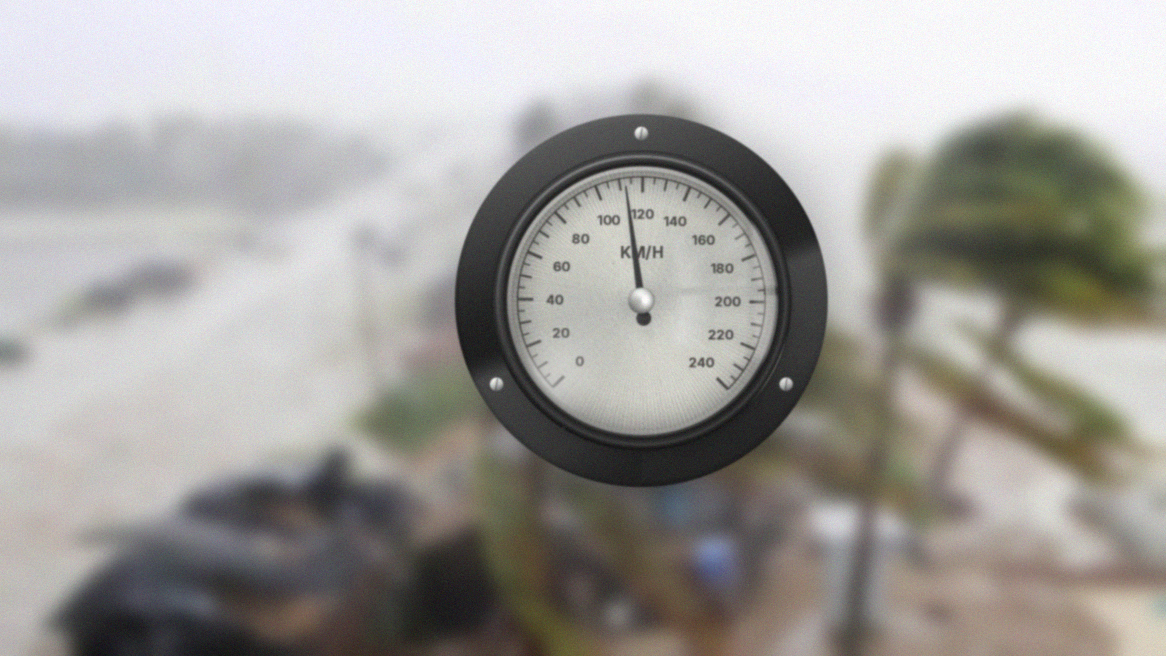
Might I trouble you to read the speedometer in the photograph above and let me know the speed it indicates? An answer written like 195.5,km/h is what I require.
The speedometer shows 112.5,km/h
